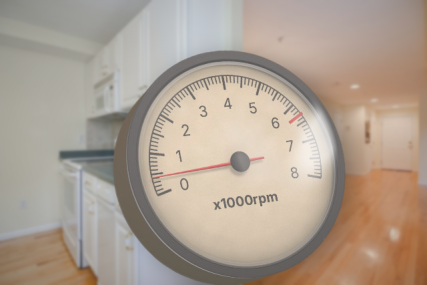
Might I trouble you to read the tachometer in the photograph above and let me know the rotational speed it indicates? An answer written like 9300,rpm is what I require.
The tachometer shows 400,rpm
